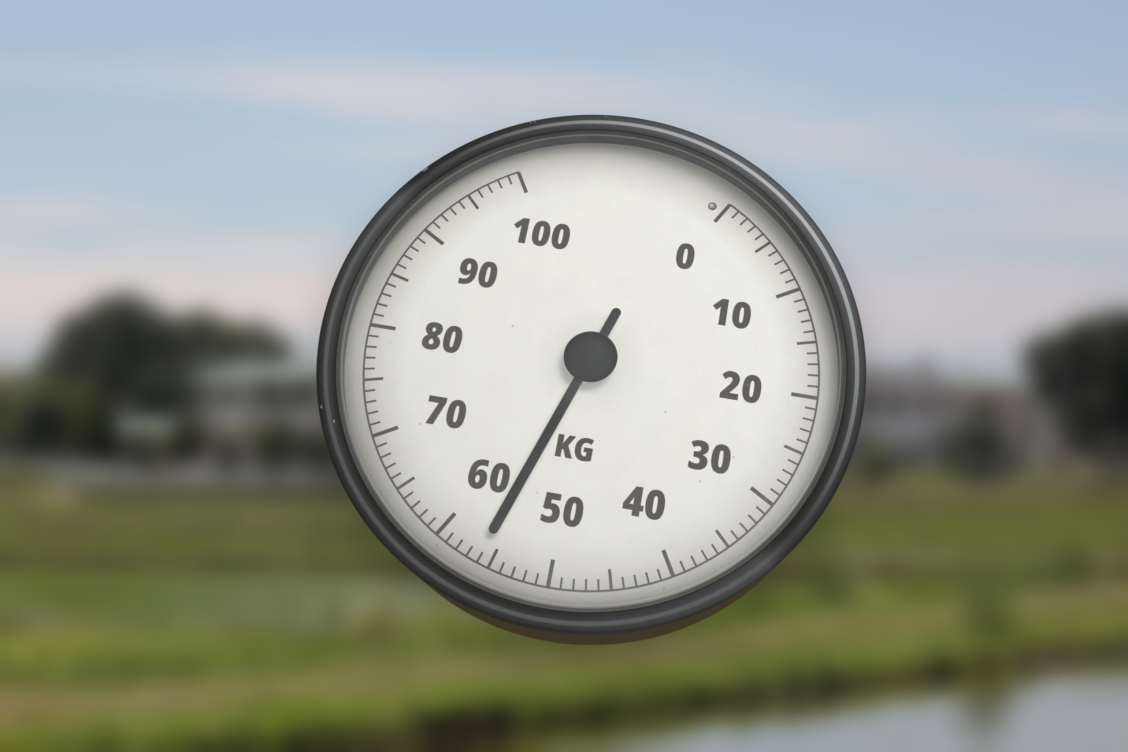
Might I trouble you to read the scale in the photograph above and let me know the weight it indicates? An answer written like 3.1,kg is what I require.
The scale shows 56,kg
